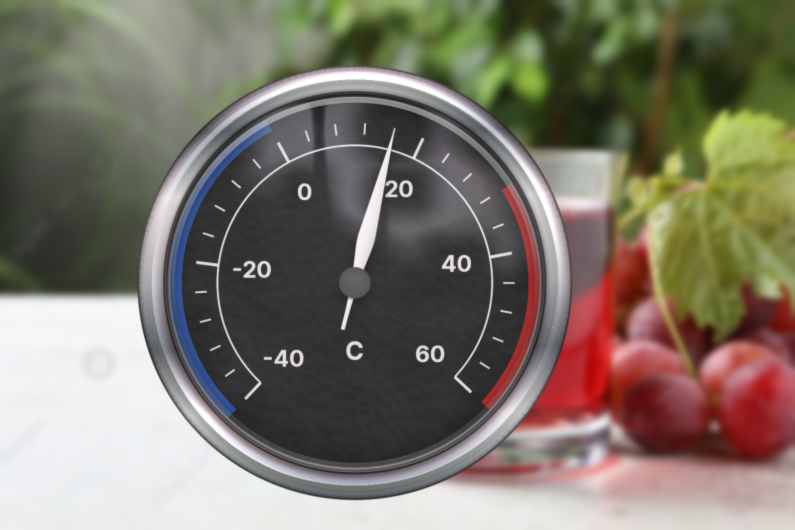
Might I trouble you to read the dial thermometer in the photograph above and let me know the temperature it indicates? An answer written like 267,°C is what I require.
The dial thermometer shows 16,°C
